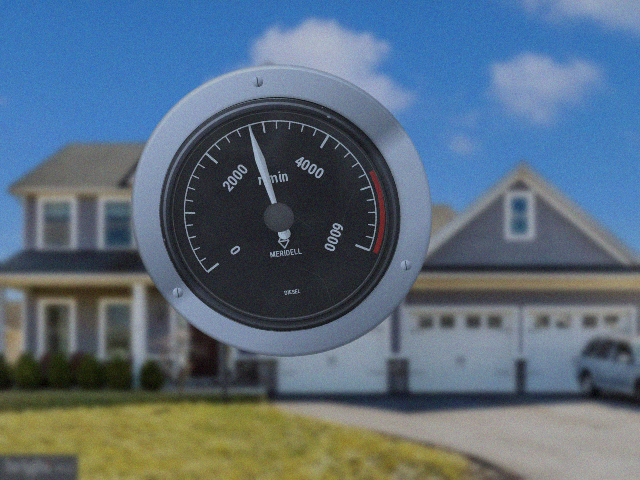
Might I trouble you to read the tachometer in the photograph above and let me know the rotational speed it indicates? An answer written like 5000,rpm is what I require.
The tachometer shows 2800,rpm
